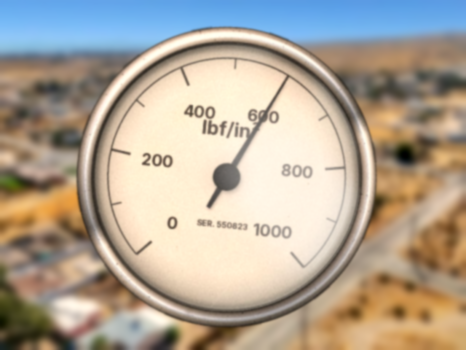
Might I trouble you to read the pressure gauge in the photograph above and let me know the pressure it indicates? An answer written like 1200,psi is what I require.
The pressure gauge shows 600,psi
